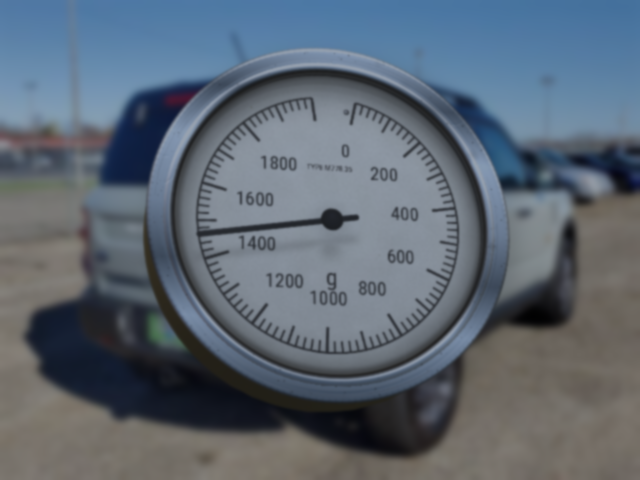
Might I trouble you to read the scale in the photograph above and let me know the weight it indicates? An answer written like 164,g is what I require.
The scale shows 1460,g
